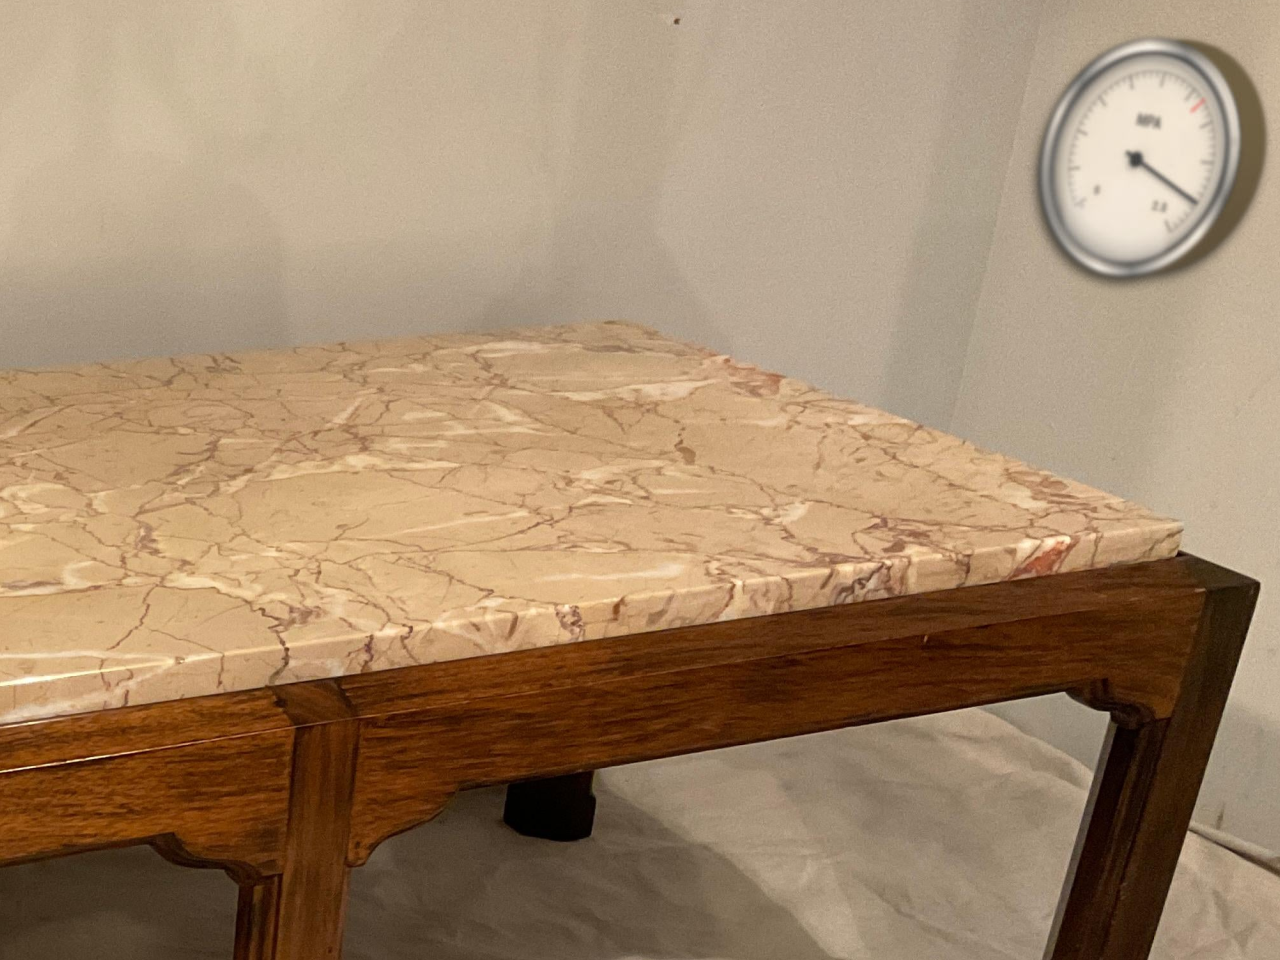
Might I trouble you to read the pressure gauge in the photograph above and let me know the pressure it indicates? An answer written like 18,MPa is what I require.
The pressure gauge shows 2.25,MPa
